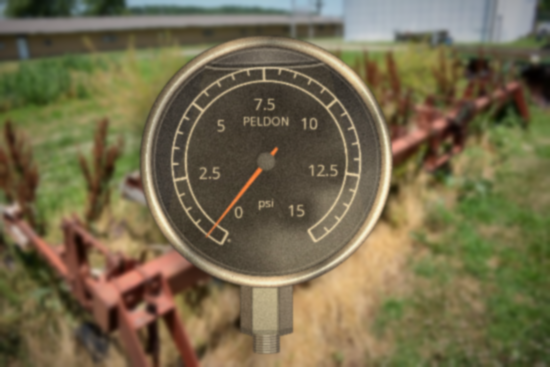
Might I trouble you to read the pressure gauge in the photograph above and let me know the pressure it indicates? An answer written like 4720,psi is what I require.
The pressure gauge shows 0.5,psi
